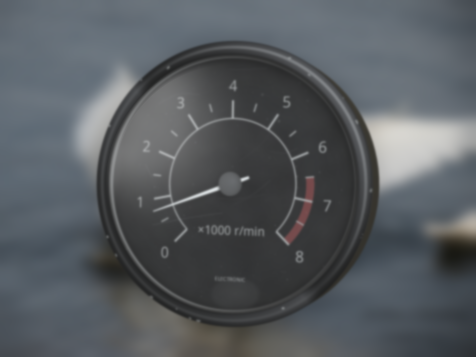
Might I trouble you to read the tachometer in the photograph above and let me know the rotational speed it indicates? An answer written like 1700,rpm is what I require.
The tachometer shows 750,rpm
